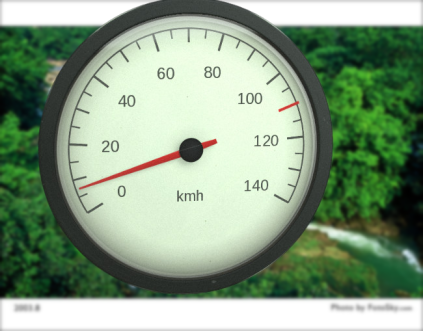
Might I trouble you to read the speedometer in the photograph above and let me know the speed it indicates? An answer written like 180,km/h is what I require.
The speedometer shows 7.5,km/h
